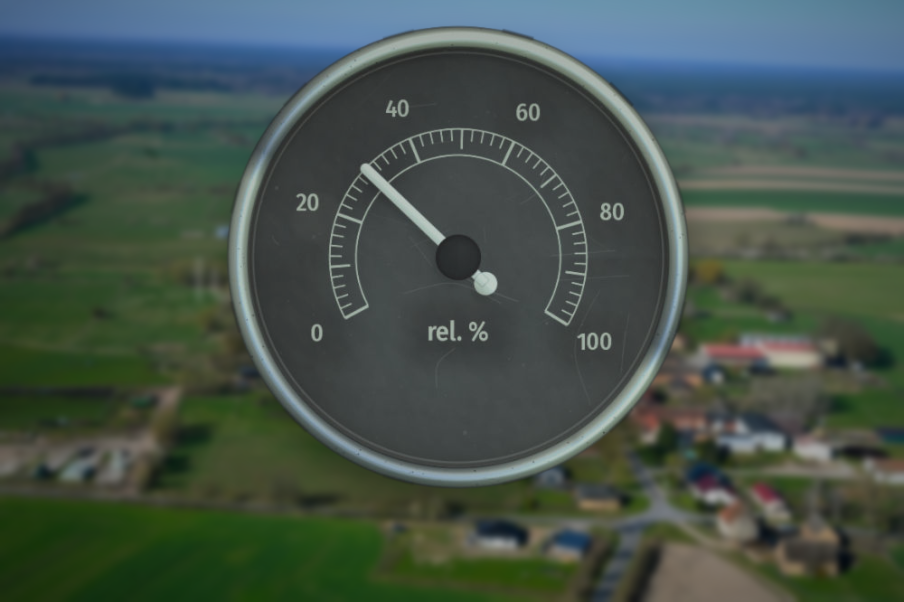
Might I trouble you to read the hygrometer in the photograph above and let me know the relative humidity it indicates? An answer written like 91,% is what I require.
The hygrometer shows 30,%
